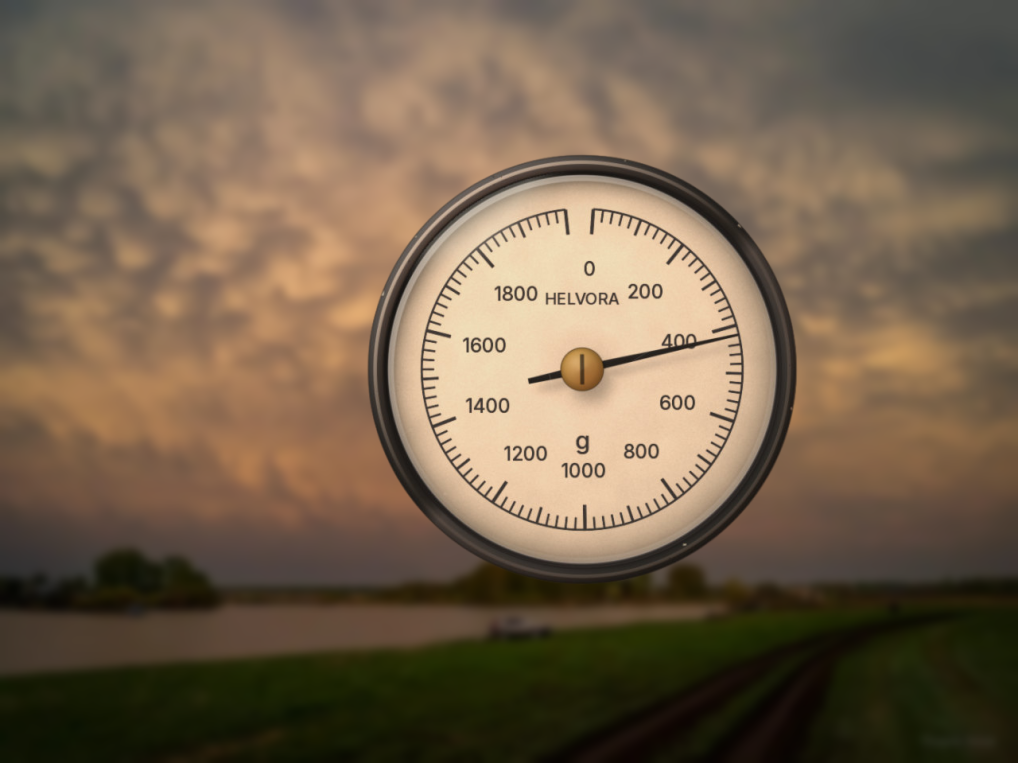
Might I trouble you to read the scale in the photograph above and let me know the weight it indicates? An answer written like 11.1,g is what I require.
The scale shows 420,g
